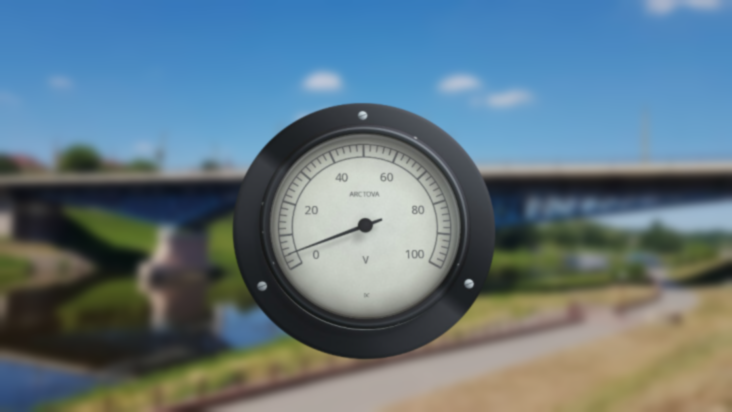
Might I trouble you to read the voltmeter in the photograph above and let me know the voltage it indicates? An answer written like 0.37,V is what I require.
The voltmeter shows 4,V
